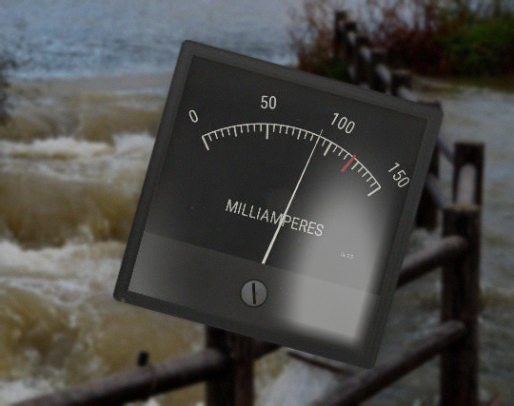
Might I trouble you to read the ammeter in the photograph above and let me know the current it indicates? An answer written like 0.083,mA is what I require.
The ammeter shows 90,mA
